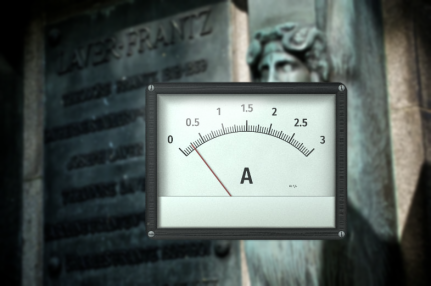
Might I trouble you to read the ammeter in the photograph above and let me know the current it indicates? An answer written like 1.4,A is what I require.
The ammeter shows 0.25,A
